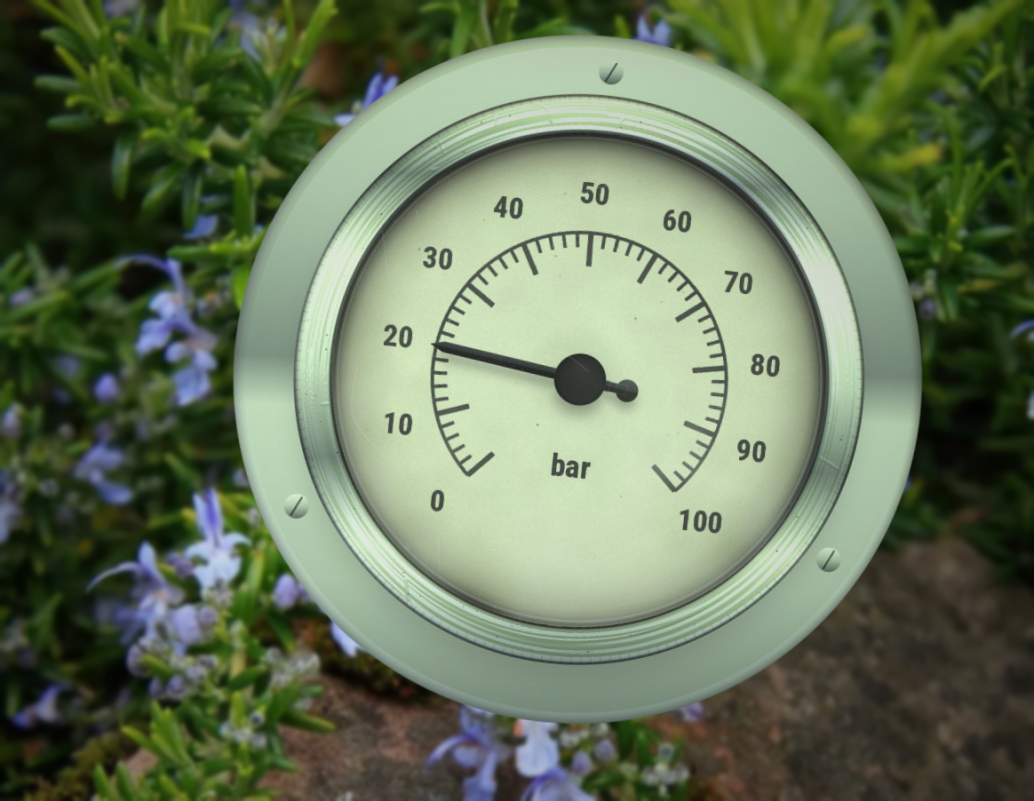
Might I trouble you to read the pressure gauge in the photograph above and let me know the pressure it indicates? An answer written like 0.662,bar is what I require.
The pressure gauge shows 20,bar
